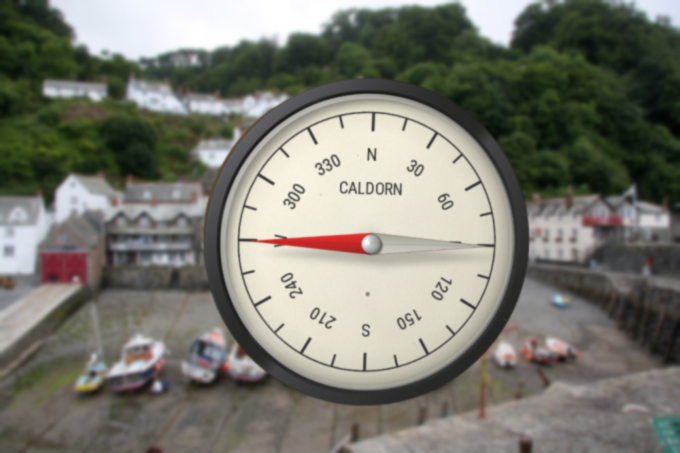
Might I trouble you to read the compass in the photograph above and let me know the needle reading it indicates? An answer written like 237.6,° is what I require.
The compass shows 270,°
